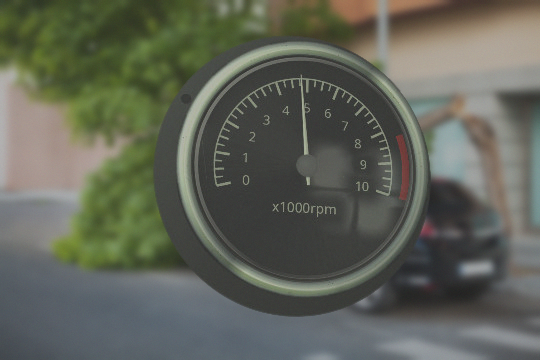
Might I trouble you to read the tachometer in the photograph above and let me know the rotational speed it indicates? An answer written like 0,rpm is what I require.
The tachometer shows 4750,rpm
